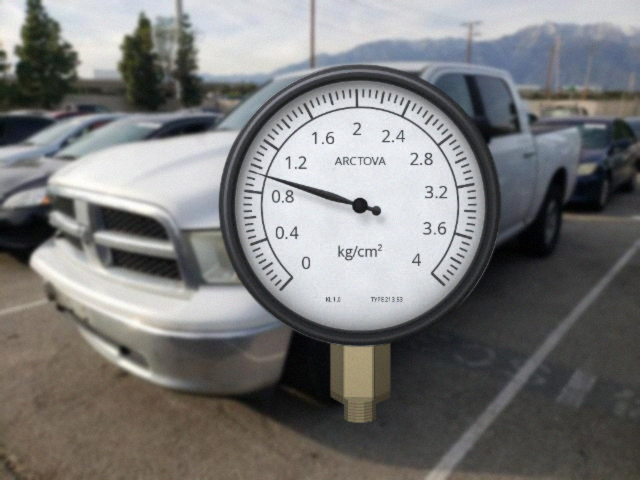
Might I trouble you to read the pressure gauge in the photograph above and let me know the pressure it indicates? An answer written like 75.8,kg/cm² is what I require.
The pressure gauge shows 0.95,kg/cm²
